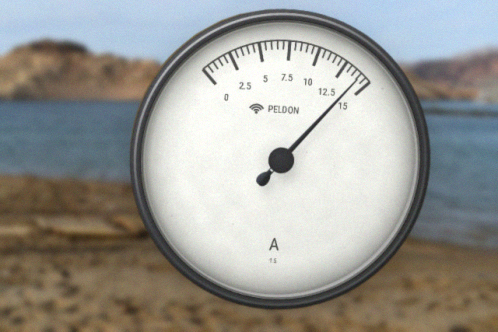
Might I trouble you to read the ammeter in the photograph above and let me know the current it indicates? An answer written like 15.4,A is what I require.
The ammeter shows 14,A
